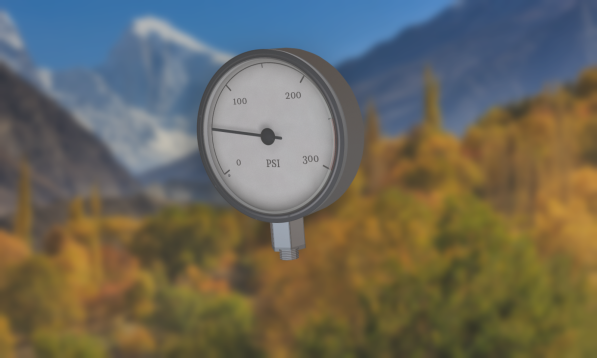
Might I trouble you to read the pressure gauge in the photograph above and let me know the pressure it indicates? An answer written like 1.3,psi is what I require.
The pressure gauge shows 50,psi
